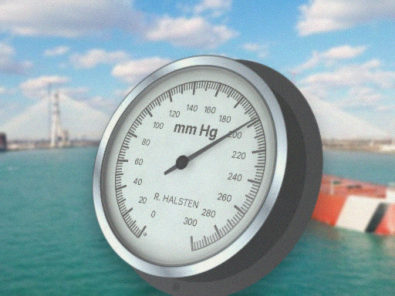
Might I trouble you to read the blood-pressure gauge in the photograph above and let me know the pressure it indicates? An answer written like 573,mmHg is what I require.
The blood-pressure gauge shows 200,mmHg
